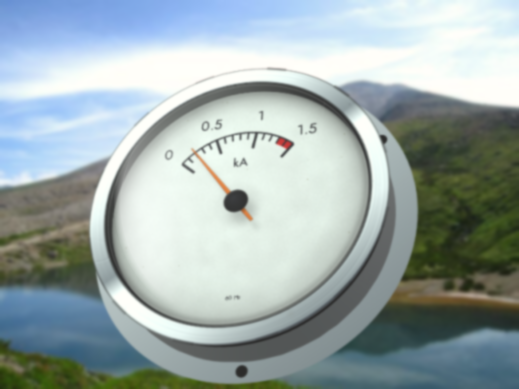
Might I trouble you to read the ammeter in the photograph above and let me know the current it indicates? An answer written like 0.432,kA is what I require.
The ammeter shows 0.2,kA
